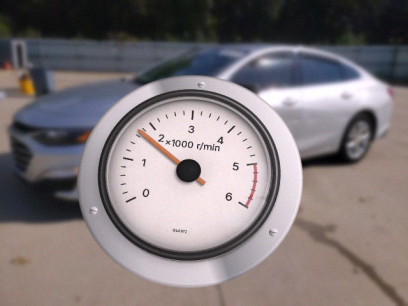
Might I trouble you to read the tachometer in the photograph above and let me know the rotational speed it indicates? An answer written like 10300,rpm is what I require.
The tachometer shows 1700,rpm
